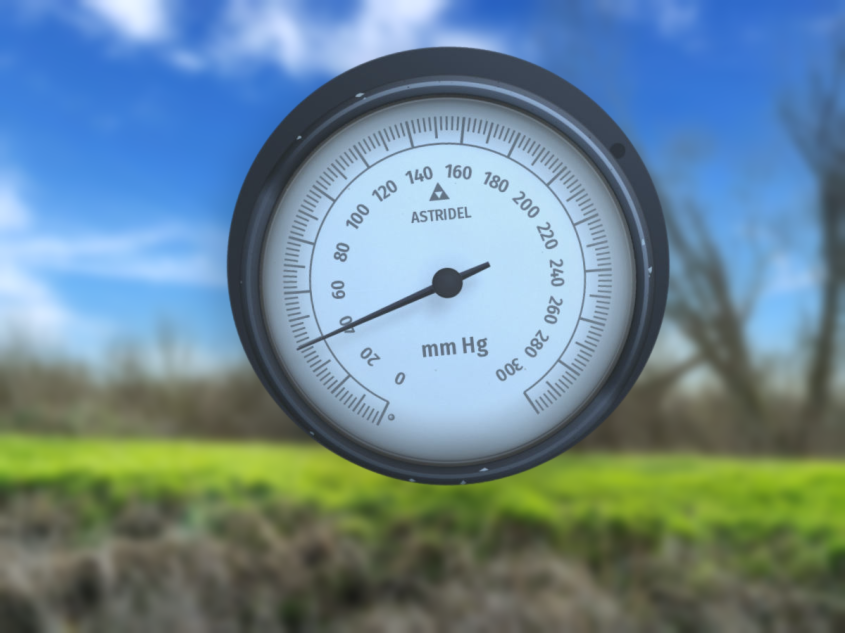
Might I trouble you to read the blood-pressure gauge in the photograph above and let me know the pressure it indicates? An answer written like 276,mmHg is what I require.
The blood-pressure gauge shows 40,mmHg
